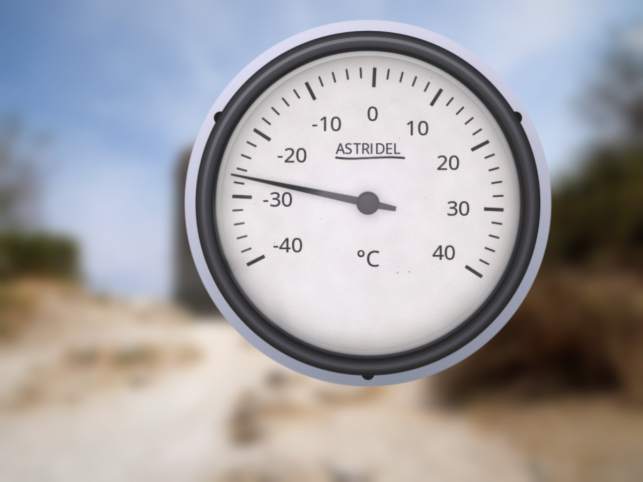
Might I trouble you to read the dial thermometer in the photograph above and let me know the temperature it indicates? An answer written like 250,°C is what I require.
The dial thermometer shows -27,°C
